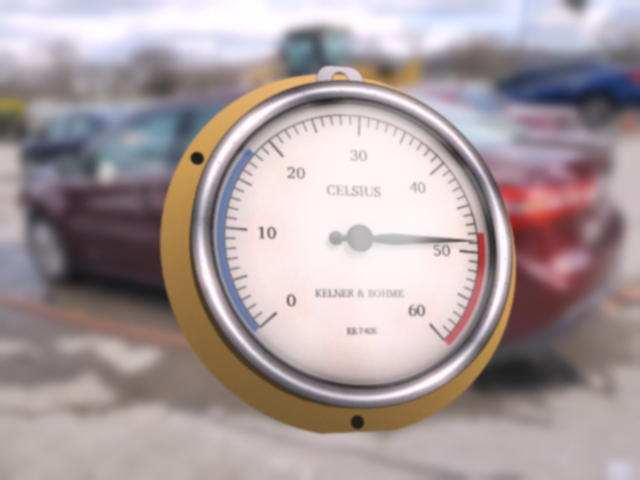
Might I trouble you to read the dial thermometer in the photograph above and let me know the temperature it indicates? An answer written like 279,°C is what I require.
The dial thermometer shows 49,°C
